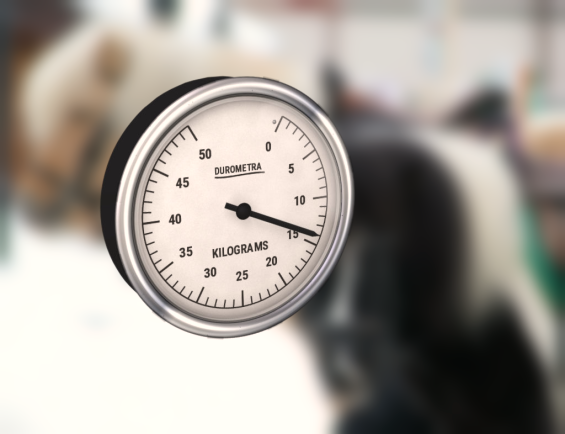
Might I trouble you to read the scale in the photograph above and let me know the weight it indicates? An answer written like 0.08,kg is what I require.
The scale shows 14,kg
